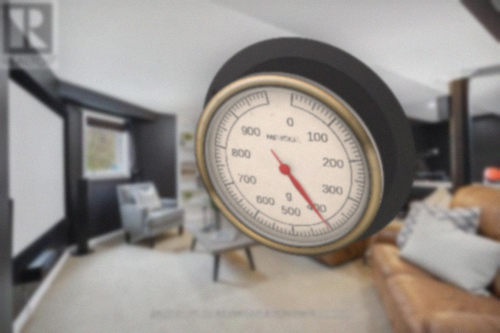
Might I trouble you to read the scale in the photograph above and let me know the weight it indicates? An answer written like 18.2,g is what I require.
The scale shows 400,g
